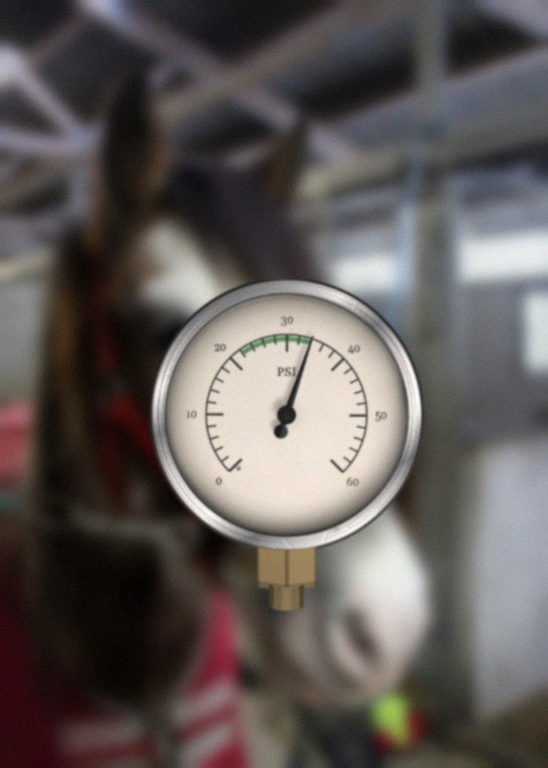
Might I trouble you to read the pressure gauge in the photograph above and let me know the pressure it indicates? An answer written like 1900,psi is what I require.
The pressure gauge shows 34,psi
